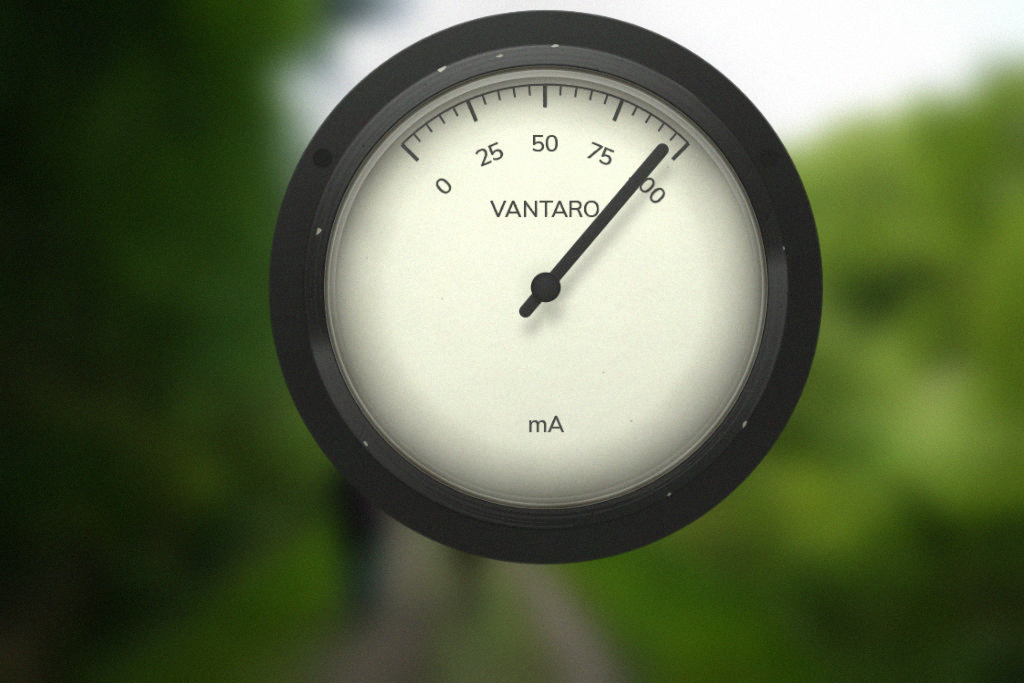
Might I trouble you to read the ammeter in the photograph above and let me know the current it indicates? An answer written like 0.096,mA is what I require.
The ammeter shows 95,mA
